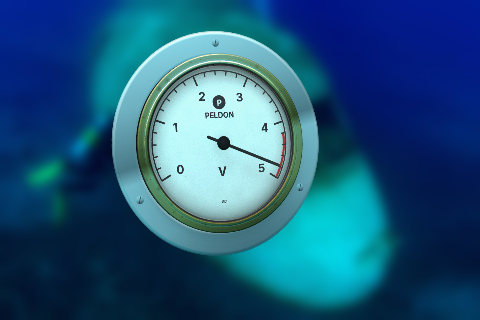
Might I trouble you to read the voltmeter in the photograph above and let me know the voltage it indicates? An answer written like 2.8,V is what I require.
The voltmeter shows 4.8,V
